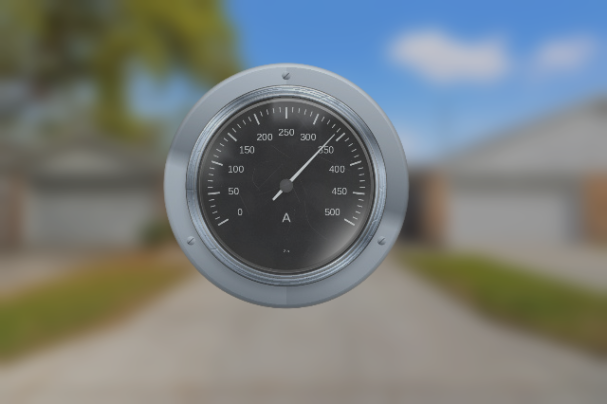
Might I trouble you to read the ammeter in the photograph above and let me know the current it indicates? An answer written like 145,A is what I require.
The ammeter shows 340,A
